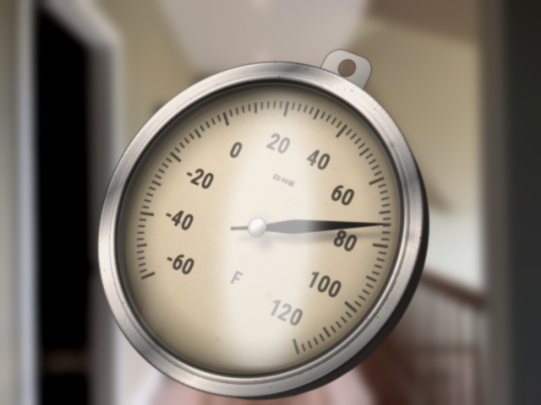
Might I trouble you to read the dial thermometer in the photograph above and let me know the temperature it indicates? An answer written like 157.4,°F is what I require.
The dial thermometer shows 74,°F
